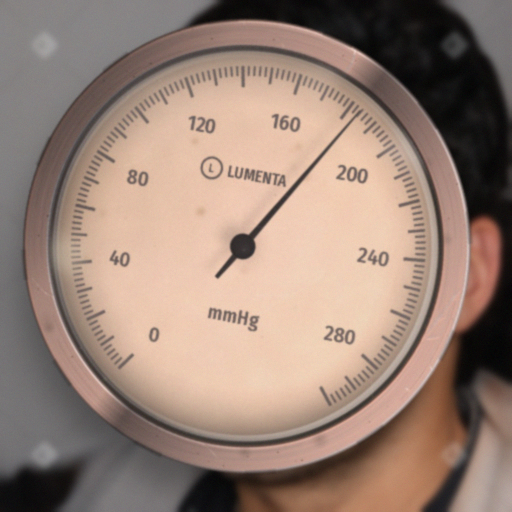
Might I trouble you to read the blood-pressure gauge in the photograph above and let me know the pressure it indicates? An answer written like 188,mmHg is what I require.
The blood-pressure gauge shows 184,mmHg
